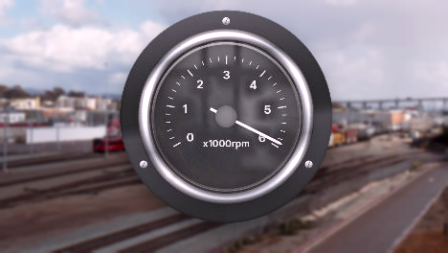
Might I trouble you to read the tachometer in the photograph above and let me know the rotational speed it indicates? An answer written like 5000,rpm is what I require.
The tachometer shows 5900,rpm
